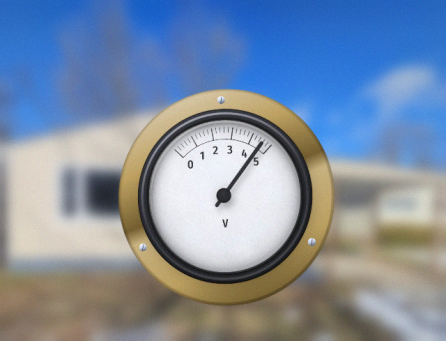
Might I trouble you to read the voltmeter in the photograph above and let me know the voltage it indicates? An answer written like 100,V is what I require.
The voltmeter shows 4.6,V
